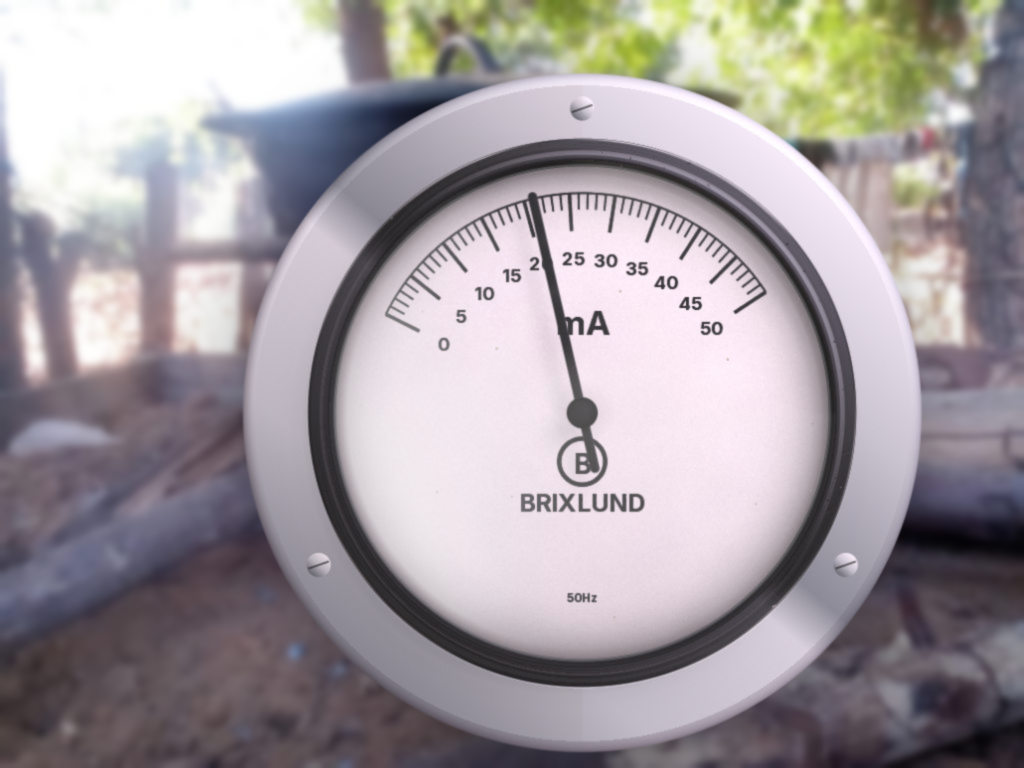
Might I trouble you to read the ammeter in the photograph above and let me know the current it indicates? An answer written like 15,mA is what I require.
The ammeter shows 21,mA
